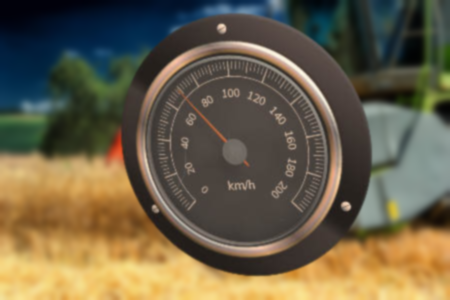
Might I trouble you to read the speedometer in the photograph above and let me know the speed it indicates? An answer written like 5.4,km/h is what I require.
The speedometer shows 70,km/h
